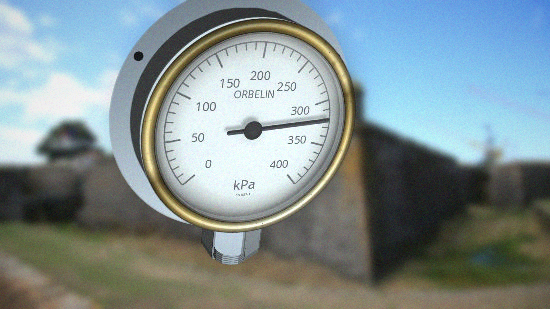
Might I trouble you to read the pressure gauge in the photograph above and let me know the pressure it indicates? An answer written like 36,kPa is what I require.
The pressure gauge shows 320,kPa
